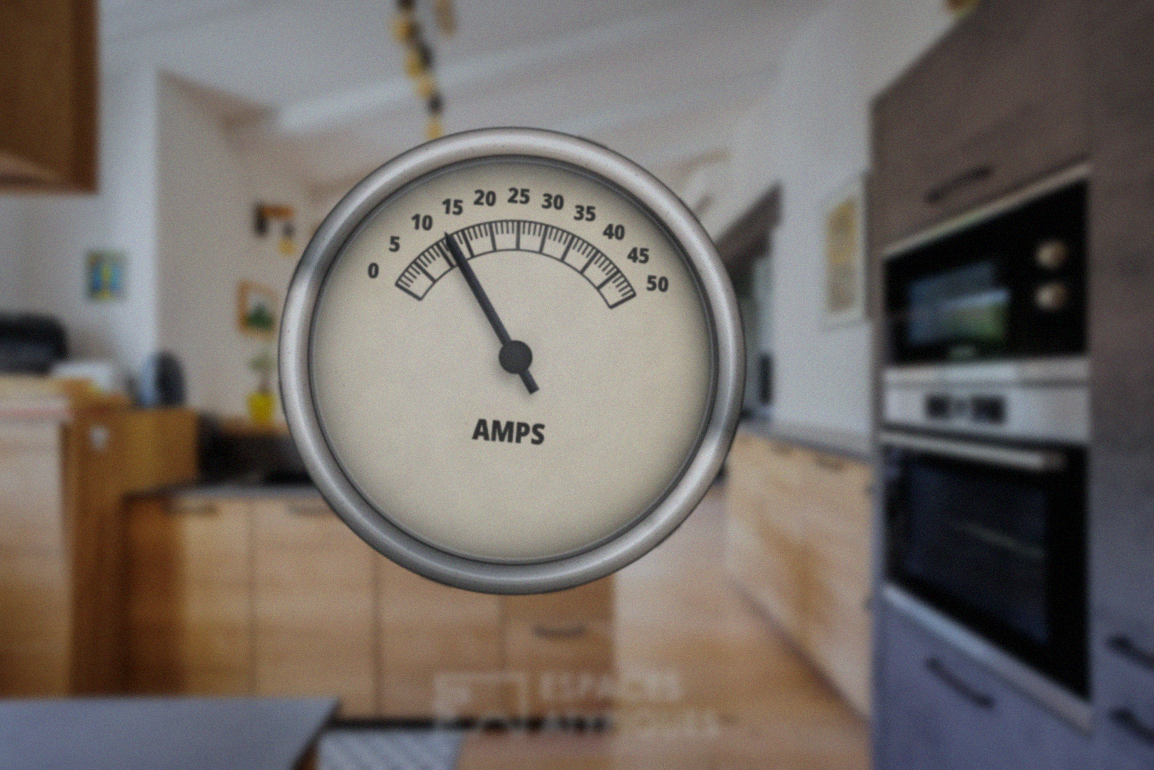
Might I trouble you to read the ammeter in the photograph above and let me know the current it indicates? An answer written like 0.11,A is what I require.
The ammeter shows 12,A
